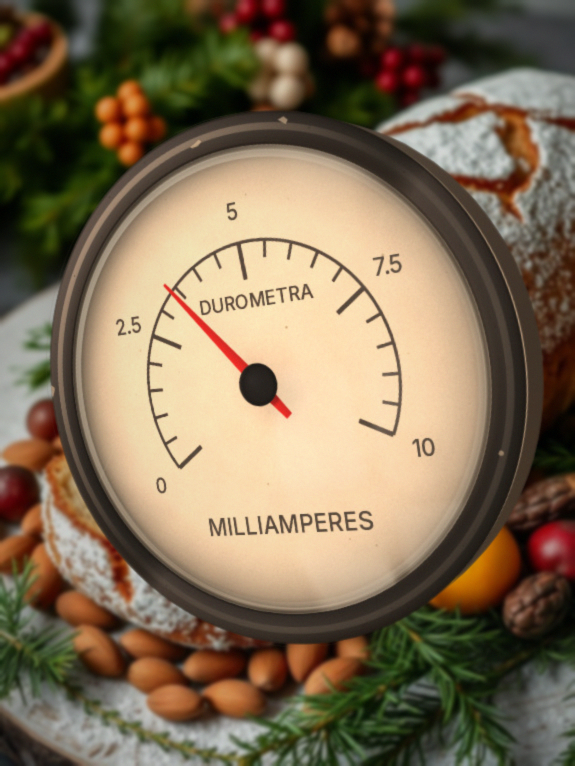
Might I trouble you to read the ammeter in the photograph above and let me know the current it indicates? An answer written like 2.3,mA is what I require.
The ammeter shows 3.5,mA
